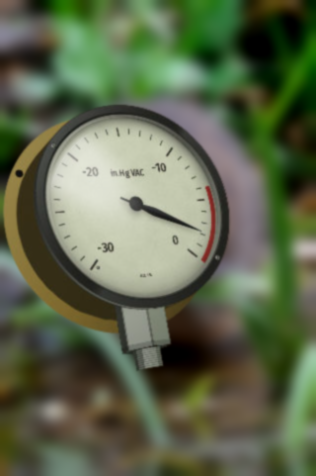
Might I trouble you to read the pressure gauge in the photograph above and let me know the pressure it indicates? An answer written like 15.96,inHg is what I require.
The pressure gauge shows -2,inHg
